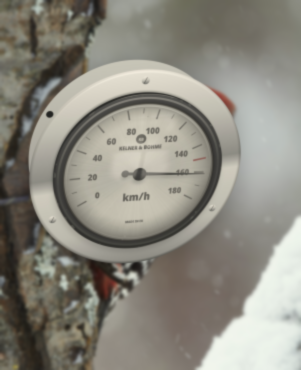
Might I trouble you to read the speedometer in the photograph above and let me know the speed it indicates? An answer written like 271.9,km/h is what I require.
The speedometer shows 160,km/h
